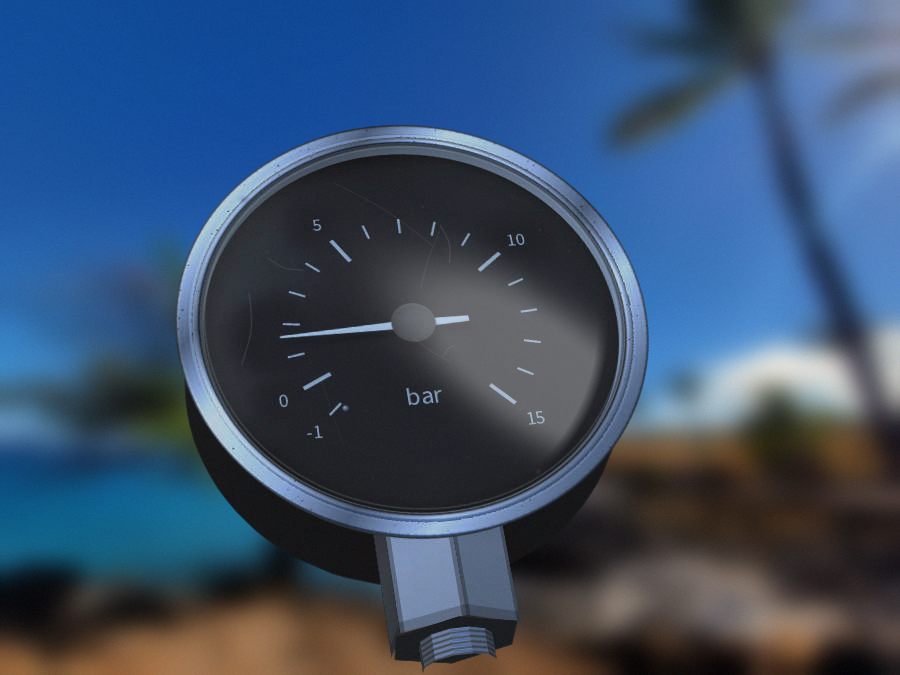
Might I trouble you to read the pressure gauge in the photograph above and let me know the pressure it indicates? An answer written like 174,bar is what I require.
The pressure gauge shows 1.5,bar
